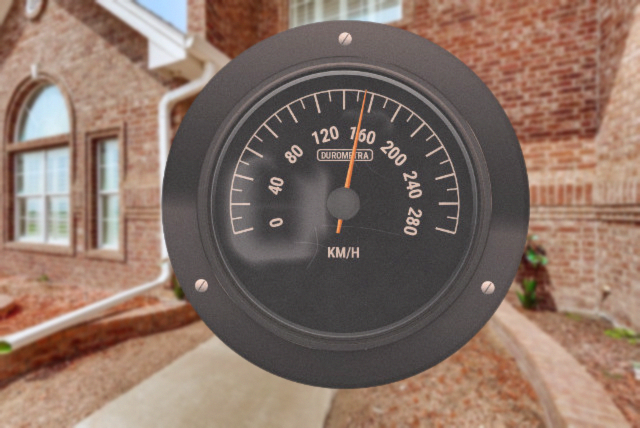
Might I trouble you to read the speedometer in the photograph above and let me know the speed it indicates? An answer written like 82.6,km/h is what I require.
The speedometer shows 155,km/h
